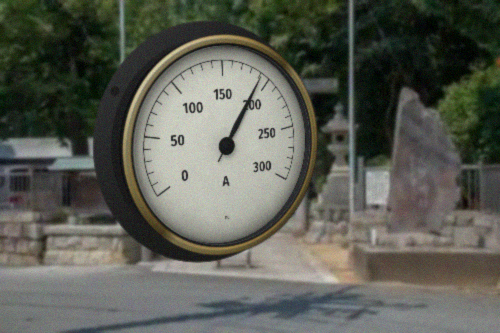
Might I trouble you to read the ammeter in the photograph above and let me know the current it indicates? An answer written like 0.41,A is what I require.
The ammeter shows 190,A
